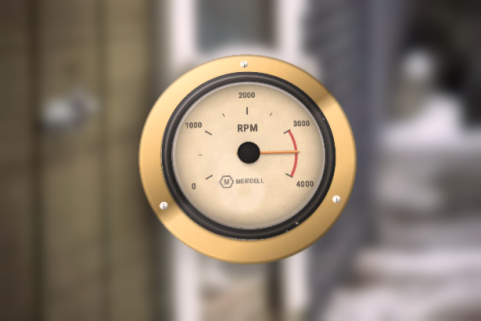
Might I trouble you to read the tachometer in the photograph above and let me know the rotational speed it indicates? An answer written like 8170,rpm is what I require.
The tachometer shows 3500,rpm
